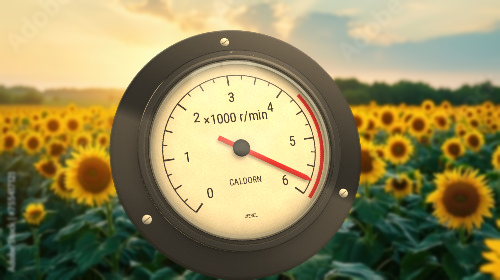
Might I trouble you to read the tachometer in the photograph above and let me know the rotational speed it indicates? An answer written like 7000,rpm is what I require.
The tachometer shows 5750,rpm
